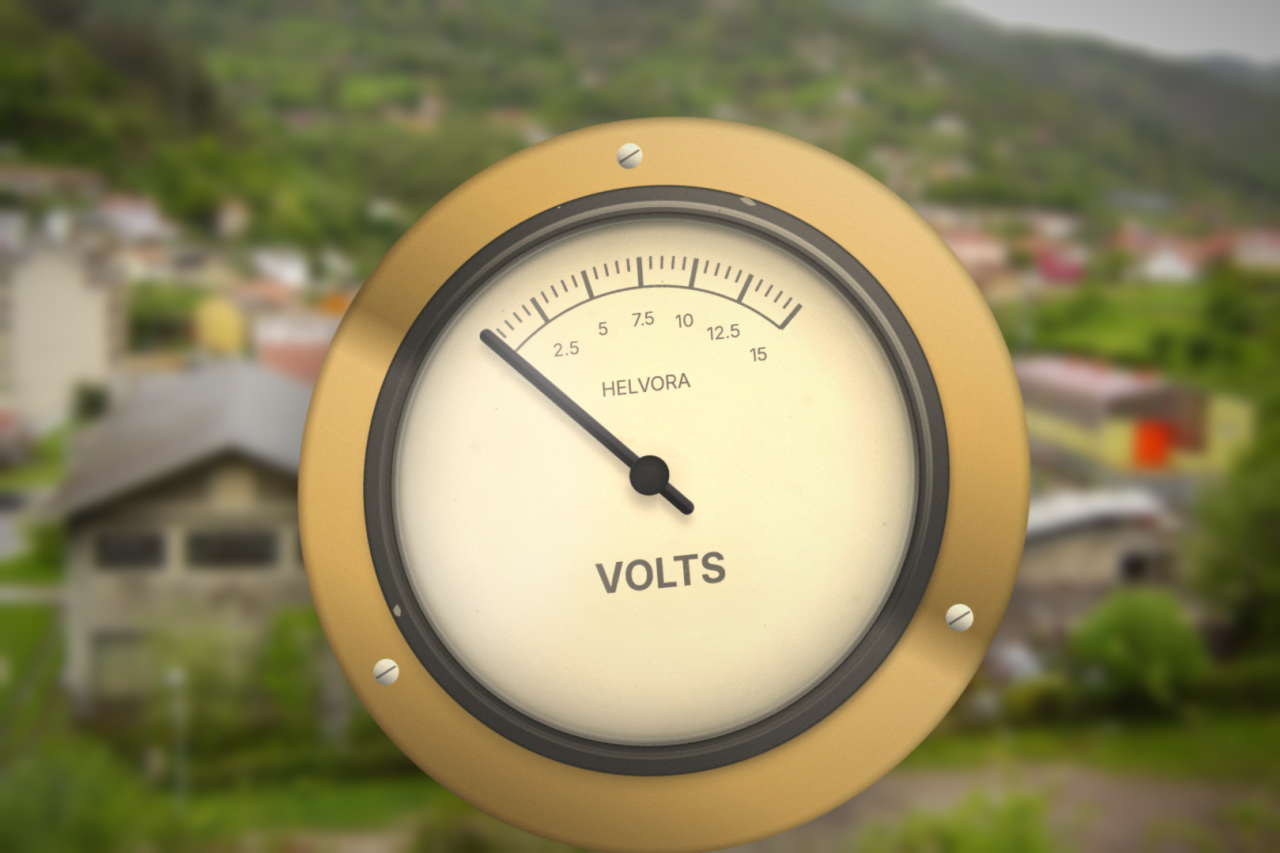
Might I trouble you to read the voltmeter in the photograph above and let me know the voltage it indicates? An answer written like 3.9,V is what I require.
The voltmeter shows 0,V
